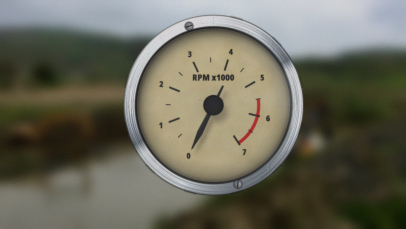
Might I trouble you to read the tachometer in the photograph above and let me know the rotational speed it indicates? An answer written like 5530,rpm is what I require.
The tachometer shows 0,rpm
